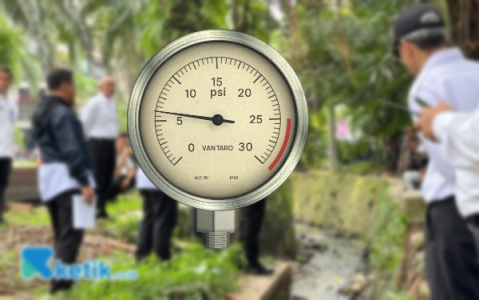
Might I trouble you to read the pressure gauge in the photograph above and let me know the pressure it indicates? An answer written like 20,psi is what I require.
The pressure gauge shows 6,psi
